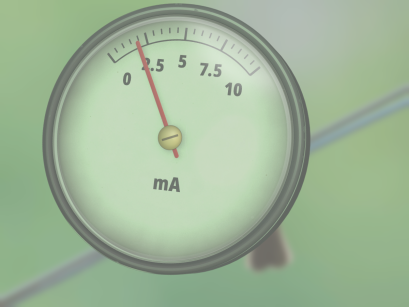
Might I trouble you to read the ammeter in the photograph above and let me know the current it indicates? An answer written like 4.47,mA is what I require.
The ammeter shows 2,mA
